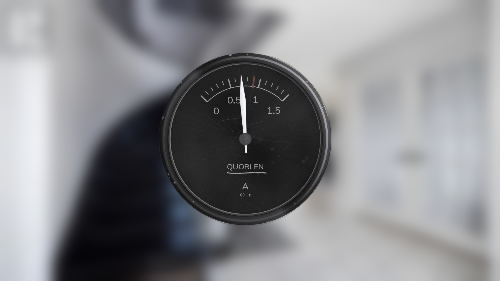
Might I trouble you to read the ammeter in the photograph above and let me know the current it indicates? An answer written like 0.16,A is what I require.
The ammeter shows 0.7,A
